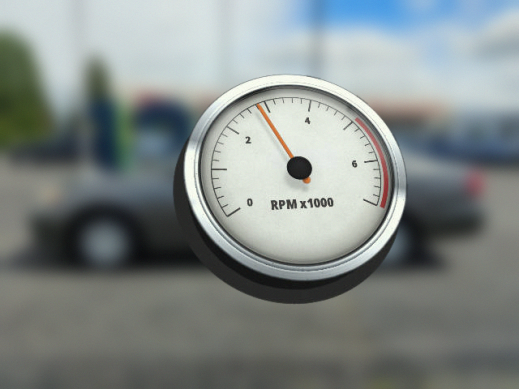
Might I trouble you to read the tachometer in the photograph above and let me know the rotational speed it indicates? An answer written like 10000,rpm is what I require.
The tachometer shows 2800,rpm
